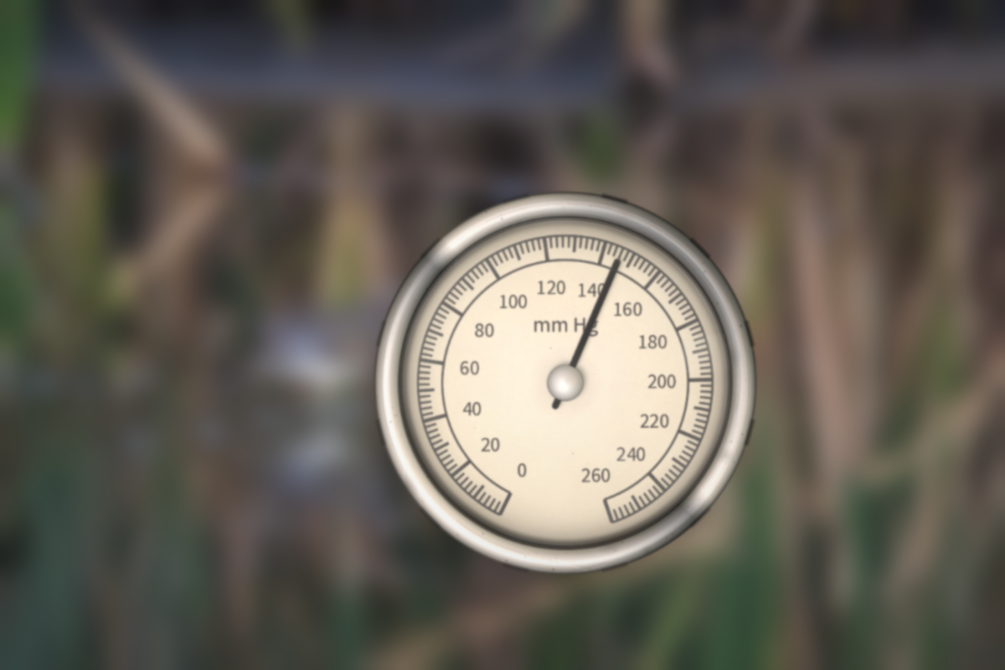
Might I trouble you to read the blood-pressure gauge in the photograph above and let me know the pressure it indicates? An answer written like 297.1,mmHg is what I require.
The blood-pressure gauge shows 146,mmHg
